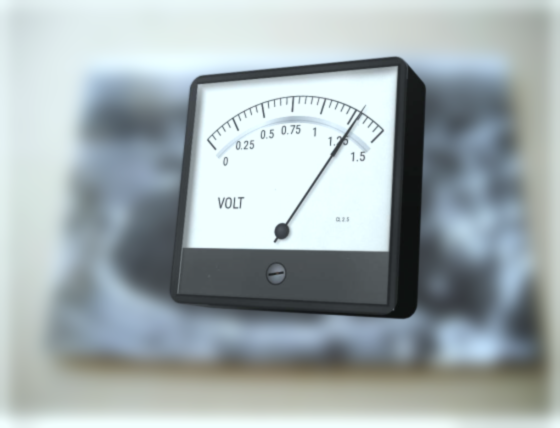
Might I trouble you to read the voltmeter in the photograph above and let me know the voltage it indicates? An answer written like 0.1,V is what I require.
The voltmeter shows 1.3,V
